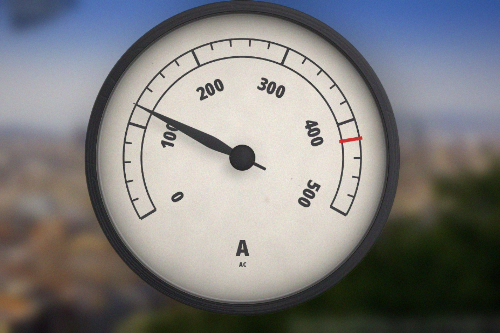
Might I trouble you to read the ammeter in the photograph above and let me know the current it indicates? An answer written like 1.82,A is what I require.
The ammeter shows 120,A
